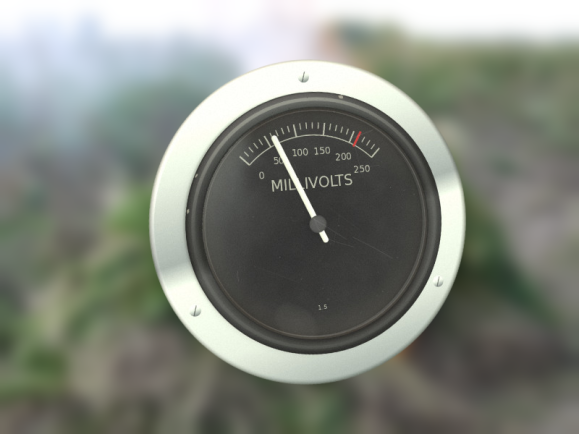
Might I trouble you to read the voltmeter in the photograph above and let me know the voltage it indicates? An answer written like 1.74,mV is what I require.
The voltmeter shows 60,mV
